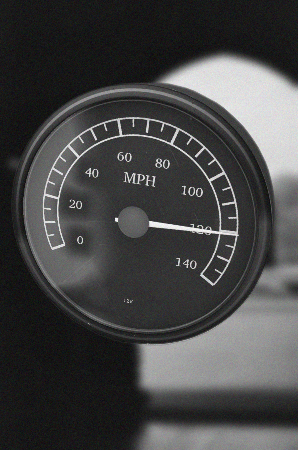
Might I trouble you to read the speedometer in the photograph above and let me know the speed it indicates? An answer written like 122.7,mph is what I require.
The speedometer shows 120,mph
